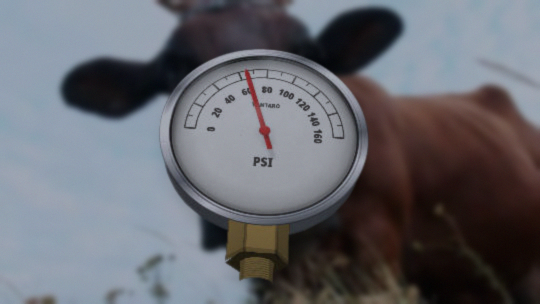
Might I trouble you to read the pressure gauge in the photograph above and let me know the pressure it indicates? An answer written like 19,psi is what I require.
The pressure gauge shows 65,psi
